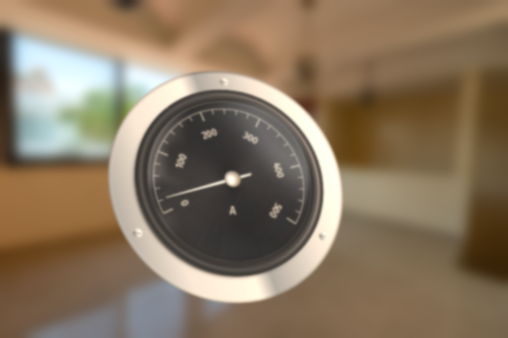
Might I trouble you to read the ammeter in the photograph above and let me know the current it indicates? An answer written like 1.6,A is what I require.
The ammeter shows 20,A
